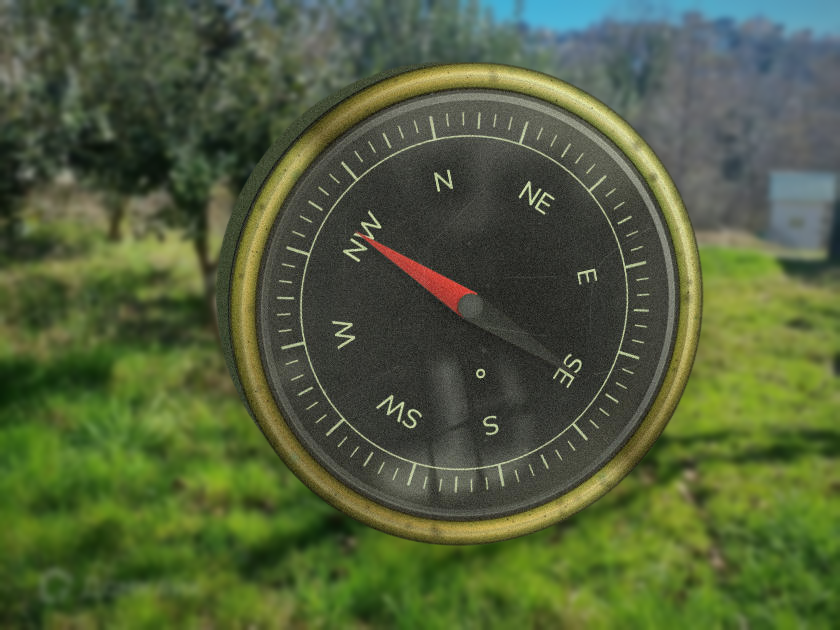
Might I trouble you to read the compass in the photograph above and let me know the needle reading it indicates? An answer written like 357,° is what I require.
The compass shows 315,°
